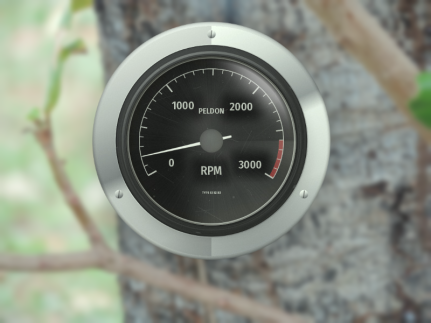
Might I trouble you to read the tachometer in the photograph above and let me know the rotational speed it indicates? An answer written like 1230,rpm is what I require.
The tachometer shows 200,rpm
